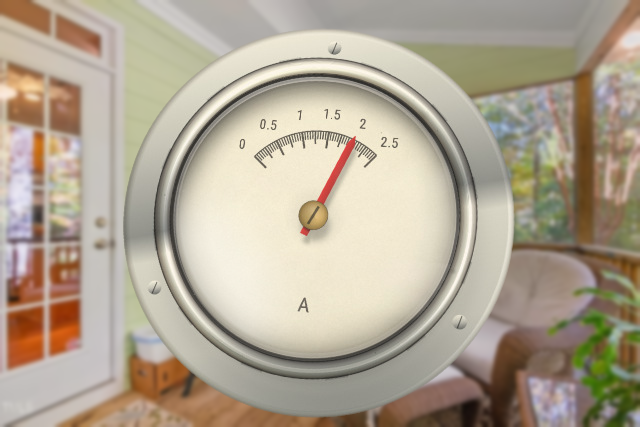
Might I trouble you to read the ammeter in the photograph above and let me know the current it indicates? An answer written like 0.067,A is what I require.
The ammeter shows 2,A
